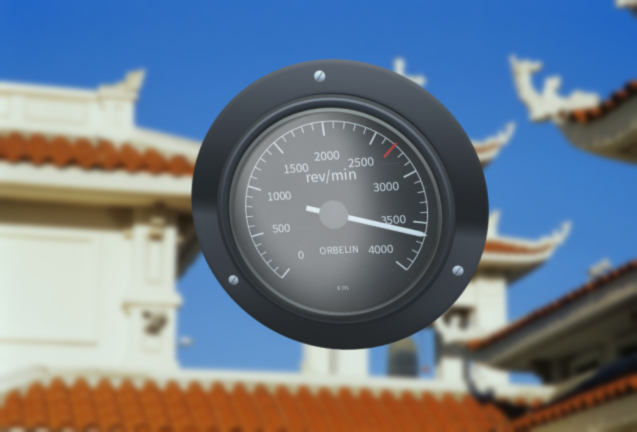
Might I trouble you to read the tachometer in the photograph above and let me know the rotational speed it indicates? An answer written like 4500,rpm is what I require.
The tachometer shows 3600,rpm
